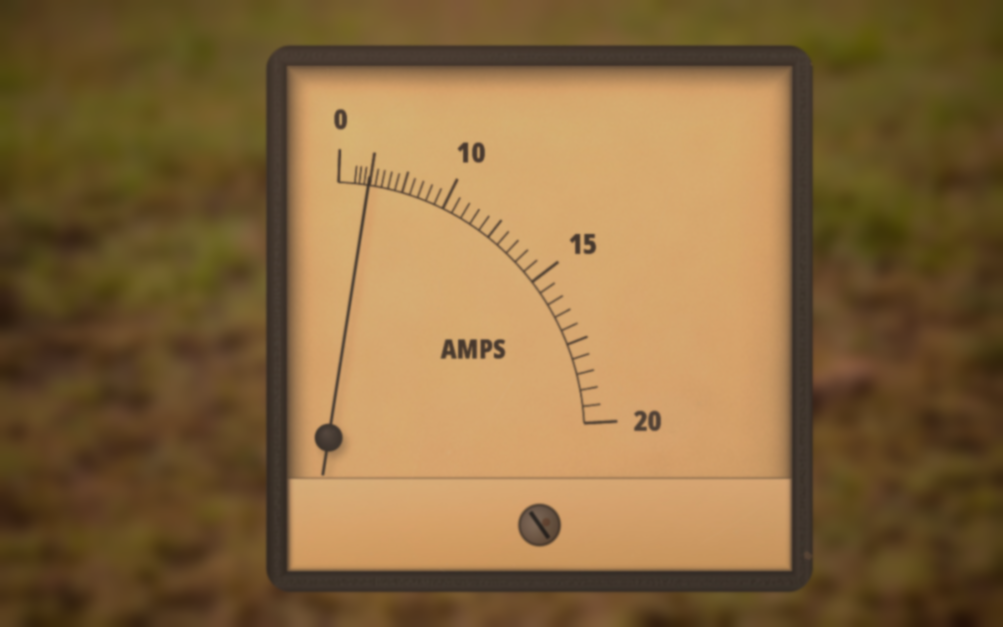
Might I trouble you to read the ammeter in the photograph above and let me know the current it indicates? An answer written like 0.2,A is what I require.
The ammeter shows 5,A
